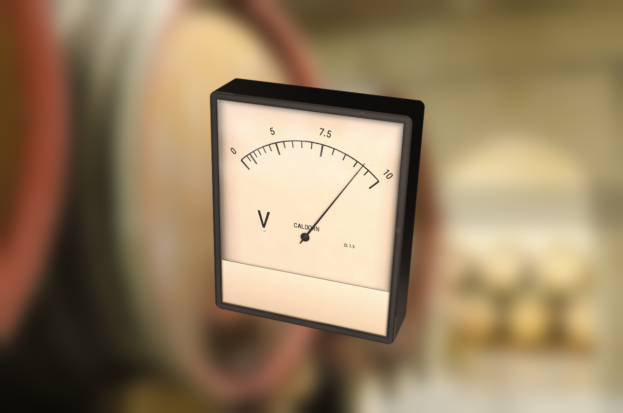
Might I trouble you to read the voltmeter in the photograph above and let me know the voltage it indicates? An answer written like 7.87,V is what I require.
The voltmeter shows 9.25,V
